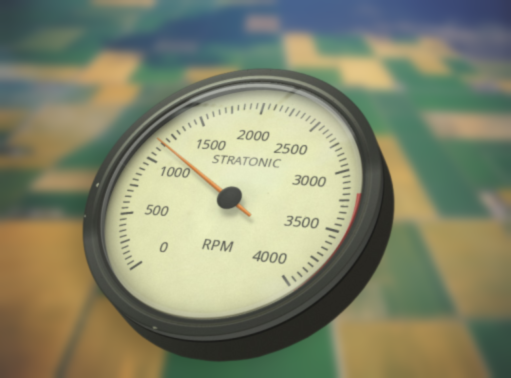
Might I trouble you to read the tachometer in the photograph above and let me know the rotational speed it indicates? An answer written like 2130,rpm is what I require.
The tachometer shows 1150,rpm
